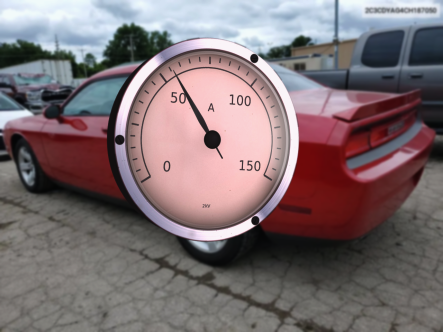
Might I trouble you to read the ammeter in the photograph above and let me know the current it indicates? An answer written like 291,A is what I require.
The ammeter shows 55,A
